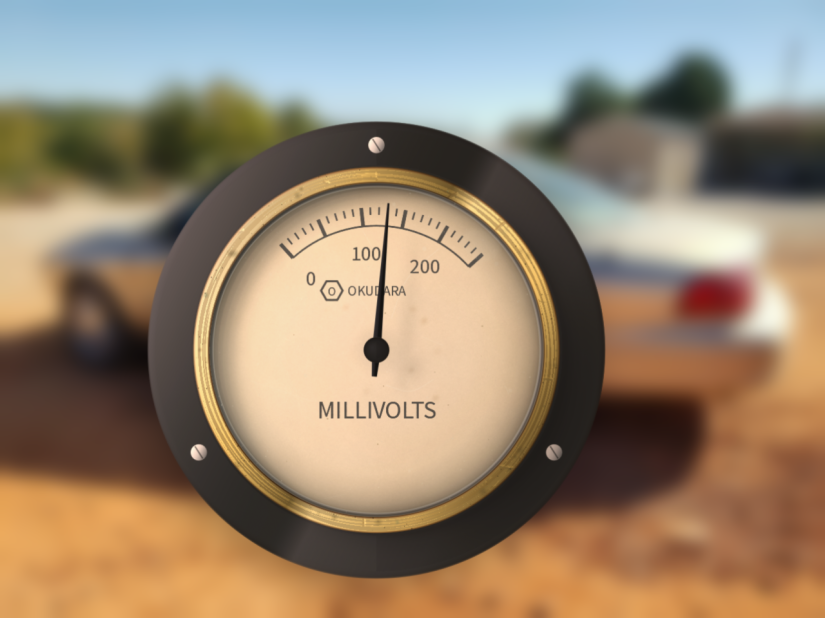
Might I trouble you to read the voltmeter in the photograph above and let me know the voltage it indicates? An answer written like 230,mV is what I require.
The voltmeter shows 130,mV
